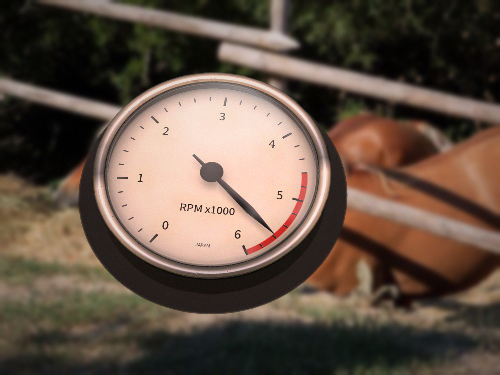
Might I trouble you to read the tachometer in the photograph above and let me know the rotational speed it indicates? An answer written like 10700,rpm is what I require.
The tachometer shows 5600,rpm
